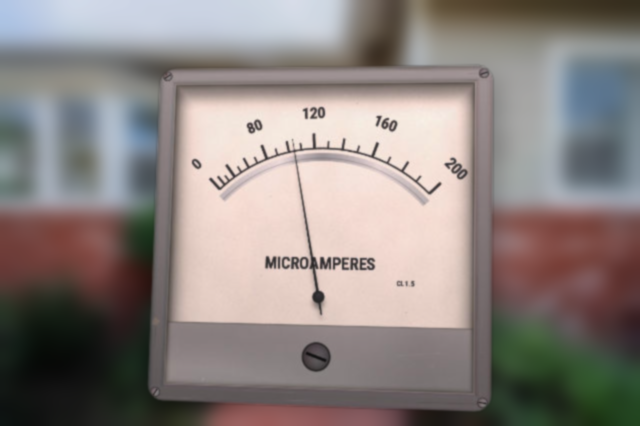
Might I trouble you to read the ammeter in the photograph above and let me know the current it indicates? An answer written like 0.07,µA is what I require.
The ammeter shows 105,µA
